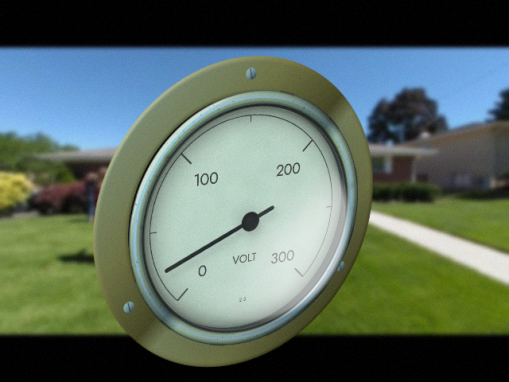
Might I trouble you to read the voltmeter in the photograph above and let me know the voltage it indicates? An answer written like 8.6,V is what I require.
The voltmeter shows 25,V
